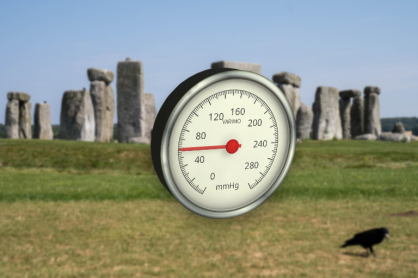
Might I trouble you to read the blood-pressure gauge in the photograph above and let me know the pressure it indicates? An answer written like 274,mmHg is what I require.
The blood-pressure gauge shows 60,mmHg
